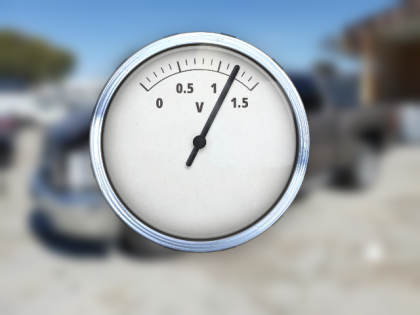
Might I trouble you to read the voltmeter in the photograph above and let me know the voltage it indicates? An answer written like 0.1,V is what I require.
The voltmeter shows 1.2,V
